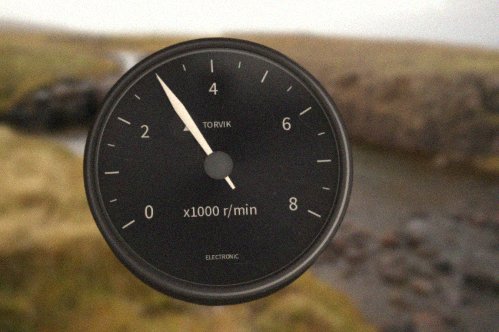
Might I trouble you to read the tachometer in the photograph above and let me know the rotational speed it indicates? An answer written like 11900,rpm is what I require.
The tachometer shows 3000,rpm
